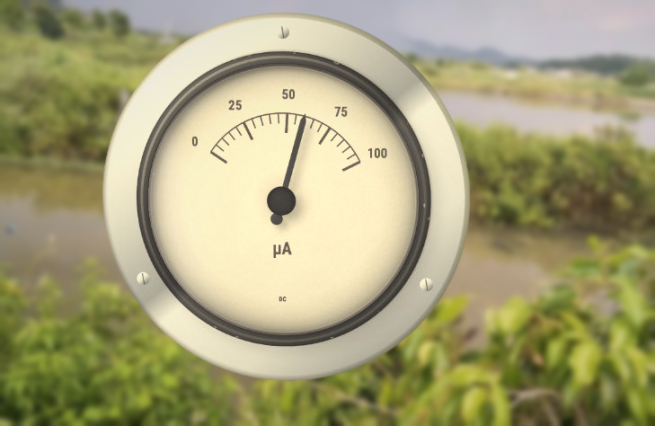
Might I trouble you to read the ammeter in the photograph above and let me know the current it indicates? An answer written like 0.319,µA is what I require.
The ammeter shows 60,µA
